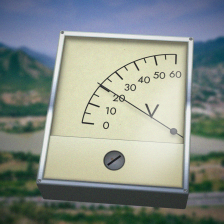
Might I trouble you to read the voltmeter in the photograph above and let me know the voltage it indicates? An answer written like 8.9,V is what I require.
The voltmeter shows 20,V
